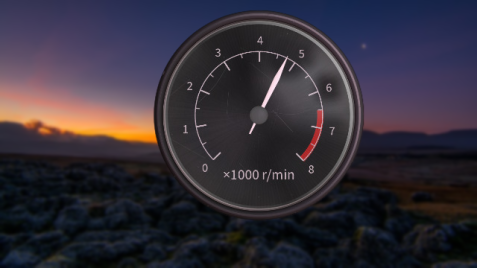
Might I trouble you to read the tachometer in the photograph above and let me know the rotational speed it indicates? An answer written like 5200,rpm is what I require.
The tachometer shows 4750,rpm
